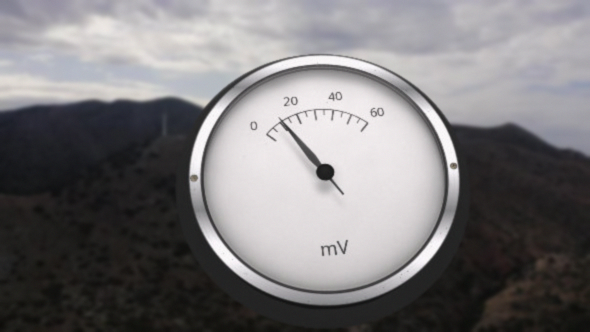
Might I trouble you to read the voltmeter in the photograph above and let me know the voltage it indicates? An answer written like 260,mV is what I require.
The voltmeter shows 10,mV
